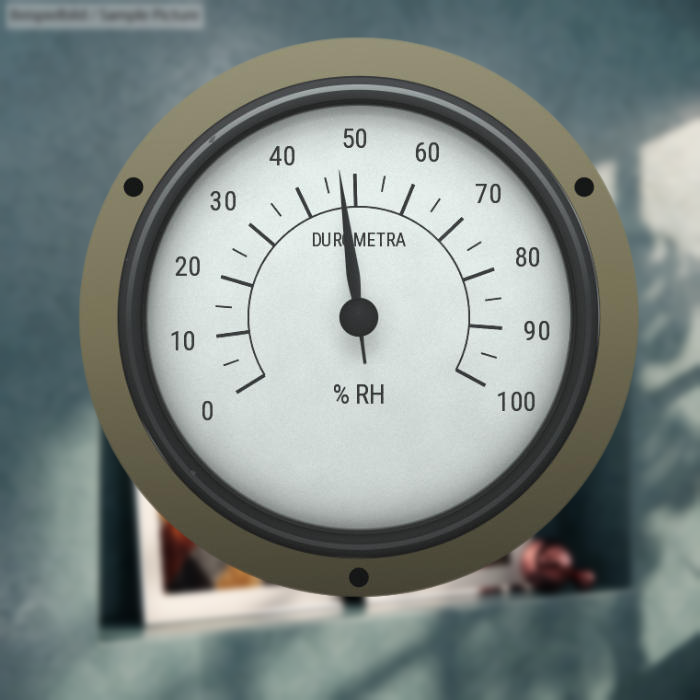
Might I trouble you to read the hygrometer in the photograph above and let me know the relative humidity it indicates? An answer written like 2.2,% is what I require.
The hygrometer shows 47.5,%
